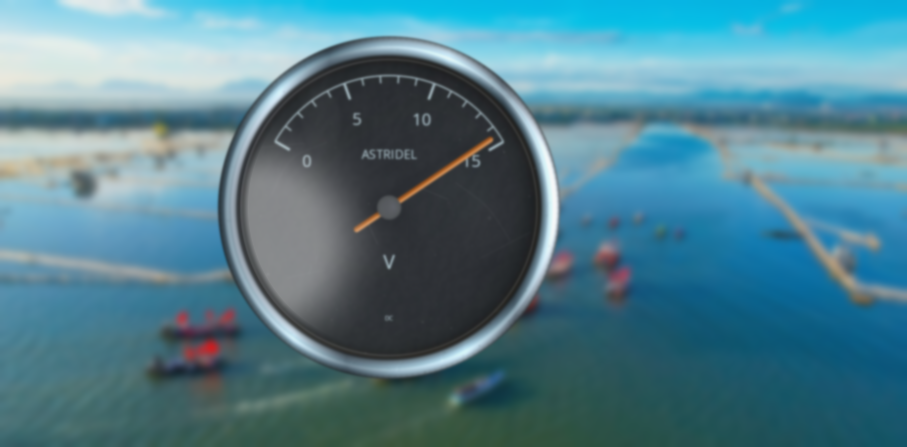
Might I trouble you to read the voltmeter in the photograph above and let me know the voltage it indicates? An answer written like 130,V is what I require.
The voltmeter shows 14.5,V
